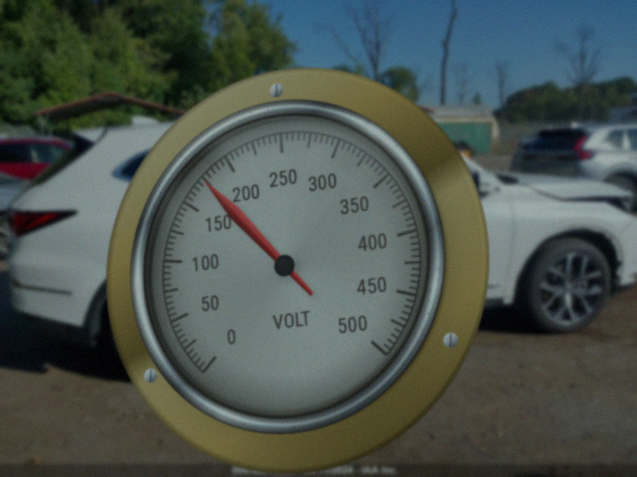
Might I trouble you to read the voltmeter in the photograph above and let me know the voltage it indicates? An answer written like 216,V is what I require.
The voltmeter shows 175,V
